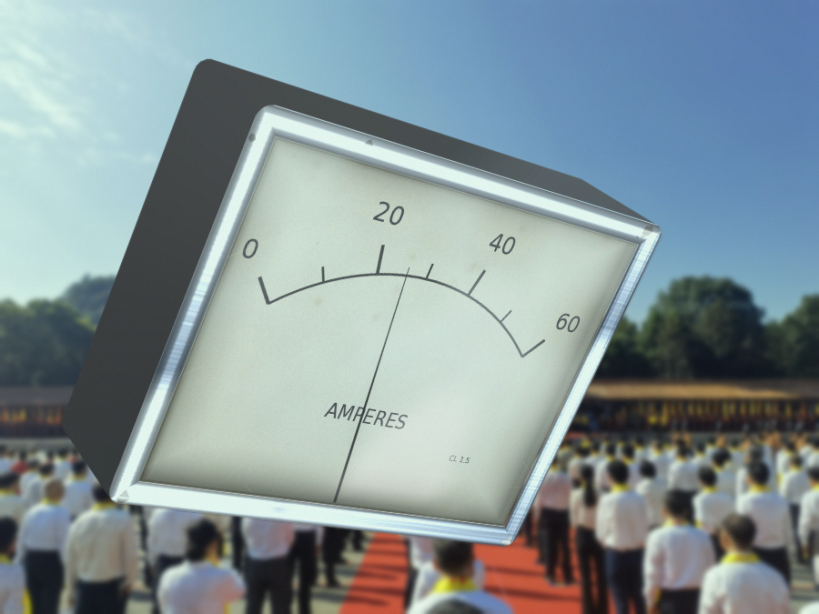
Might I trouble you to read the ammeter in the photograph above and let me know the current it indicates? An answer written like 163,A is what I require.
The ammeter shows 25,A
